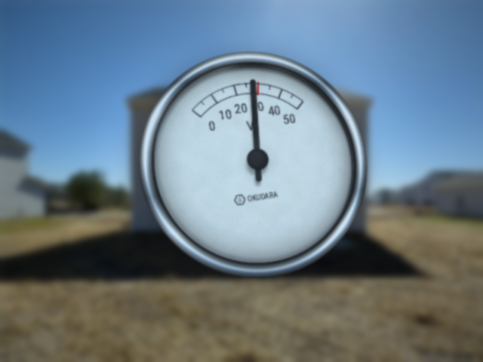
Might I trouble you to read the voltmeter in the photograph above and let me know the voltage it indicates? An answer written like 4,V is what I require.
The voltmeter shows 27.5,V
